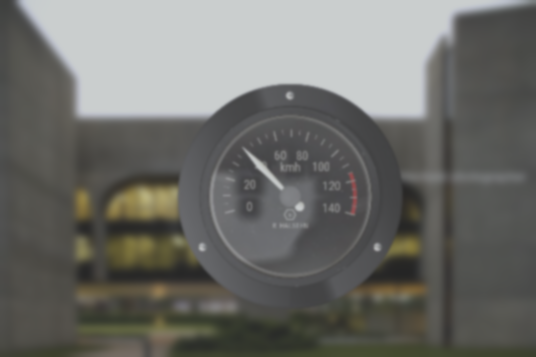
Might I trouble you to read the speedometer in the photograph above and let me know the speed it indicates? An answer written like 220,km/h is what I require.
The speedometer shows 40,km/h
